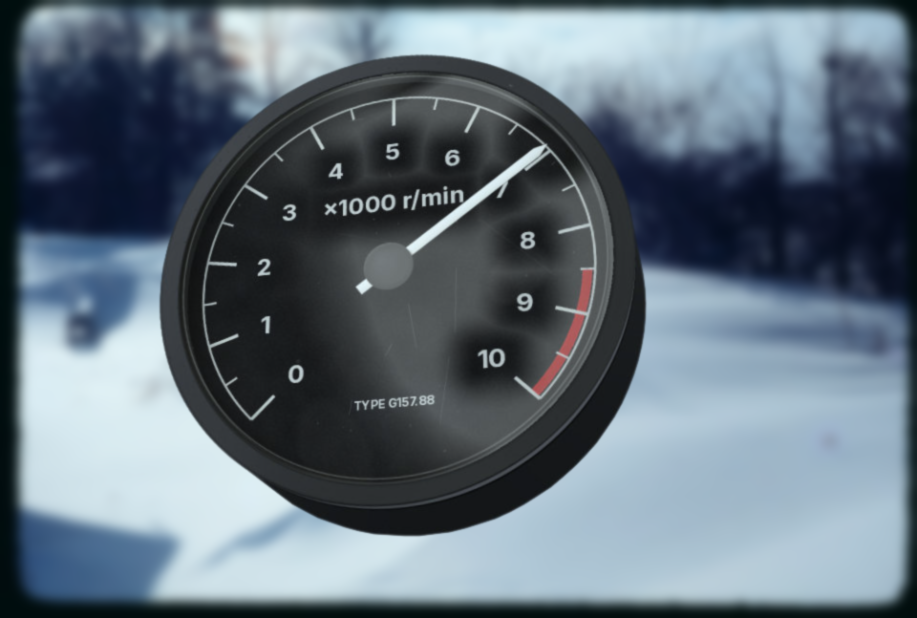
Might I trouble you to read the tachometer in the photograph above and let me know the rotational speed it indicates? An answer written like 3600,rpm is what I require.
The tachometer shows 7000,rpm
